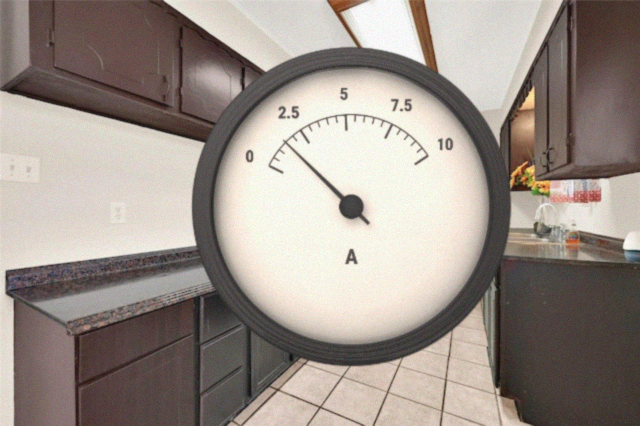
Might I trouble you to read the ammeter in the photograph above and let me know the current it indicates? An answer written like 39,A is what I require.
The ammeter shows 1.5,A
